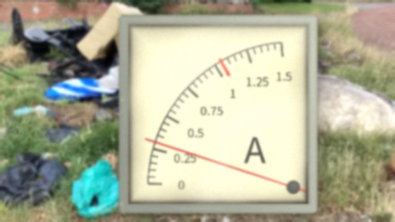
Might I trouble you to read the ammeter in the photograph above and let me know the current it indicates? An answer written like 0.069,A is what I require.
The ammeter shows 0.3,A
